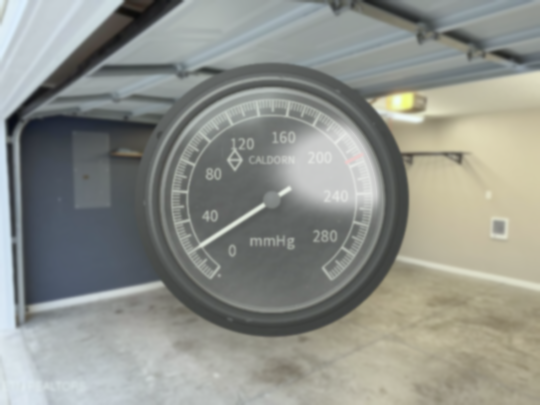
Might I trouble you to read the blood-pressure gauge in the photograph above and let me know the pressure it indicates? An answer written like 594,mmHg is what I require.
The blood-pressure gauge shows 20,mmHg
